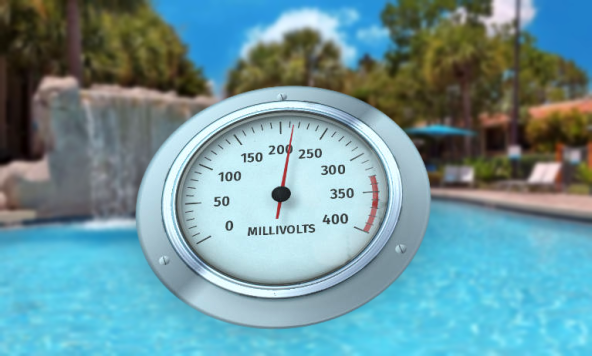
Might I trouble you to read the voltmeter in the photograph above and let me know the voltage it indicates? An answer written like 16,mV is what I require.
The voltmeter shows 215,mV
